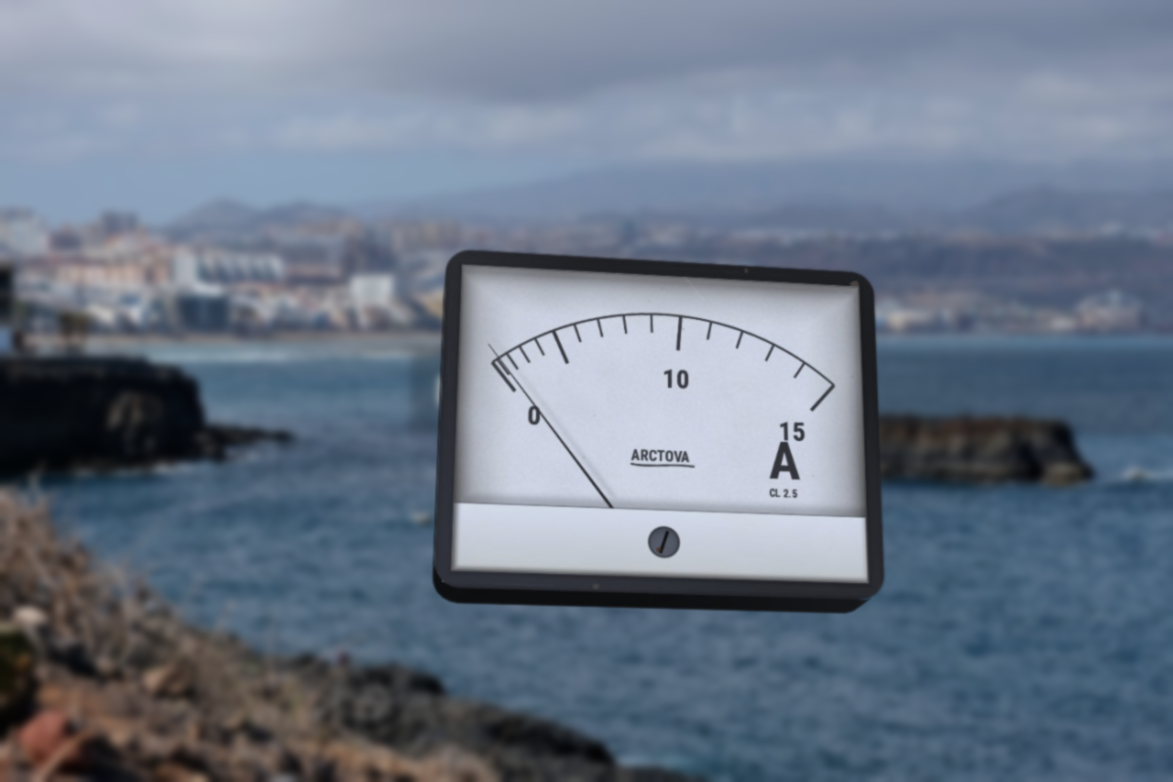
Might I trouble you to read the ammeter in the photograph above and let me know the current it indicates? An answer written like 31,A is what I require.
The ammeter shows 1,A
